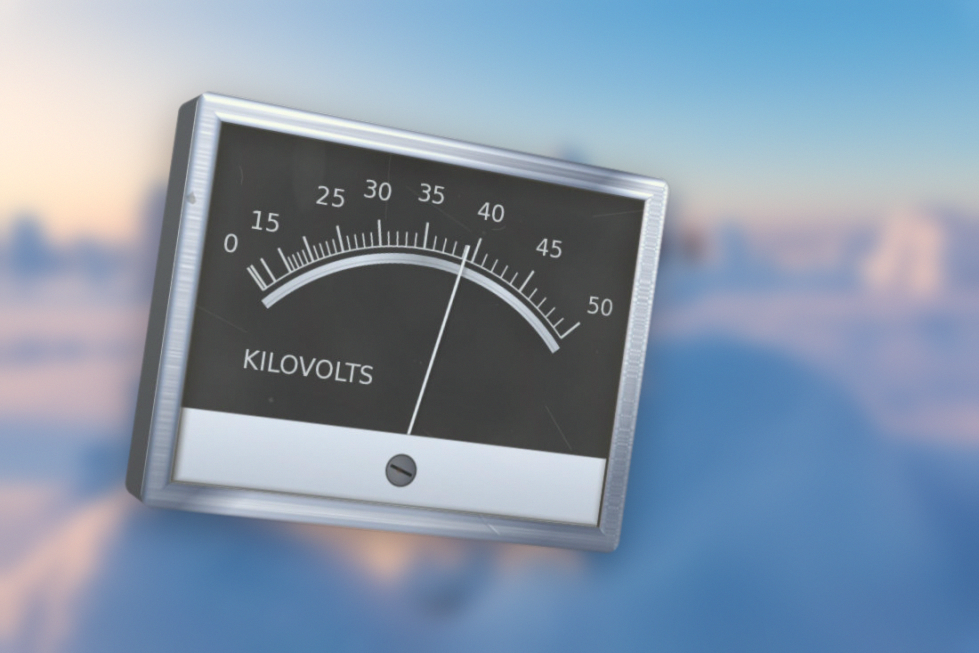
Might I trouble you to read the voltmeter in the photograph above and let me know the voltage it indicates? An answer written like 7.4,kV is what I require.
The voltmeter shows 39,kV
